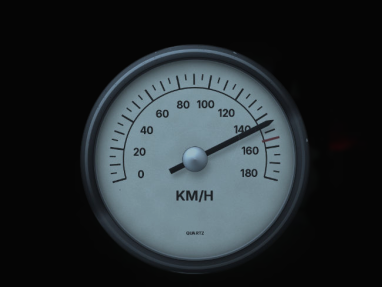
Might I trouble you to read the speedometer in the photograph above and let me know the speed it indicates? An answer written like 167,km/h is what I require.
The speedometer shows 145,km/h
